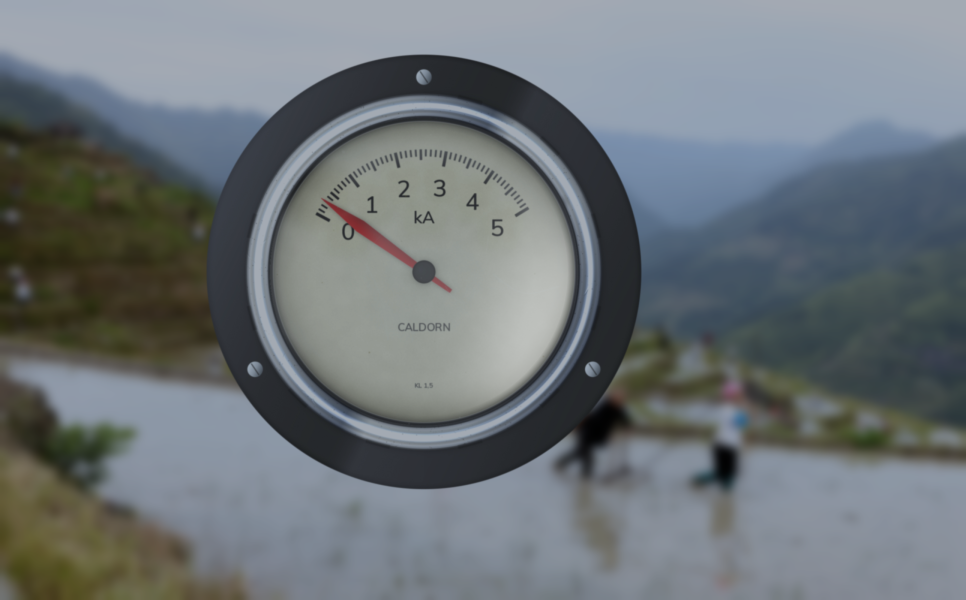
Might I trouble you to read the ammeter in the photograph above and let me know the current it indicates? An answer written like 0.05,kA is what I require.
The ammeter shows 0.3,kA
